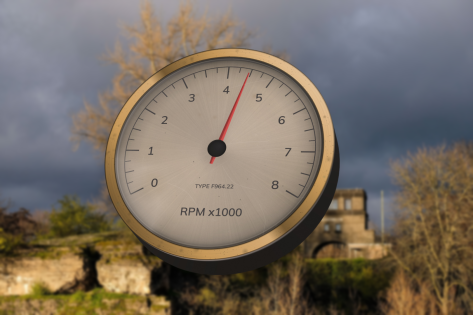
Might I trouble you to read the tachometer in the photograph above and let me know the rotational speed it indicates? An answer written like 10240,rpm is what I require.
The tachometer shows 4500,rpm
